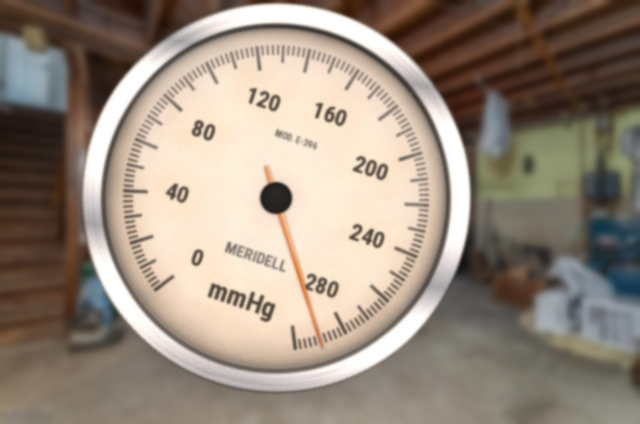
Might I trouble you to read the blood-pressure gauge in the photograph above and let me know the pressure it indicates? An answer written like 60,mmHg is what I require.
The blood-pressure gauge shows 290,mmHg
